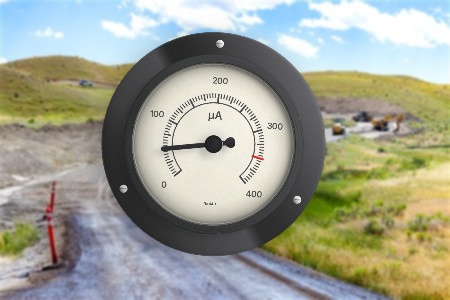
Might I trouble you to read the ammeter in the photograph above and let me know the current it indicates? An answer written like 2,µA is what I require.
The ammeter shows 50,µA
